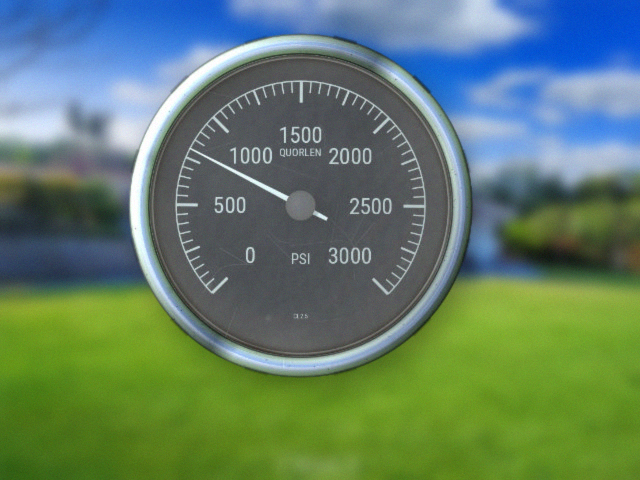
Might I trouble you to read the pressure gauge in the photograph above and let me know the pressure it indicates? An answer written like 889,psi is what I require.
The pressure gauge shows 800,psi
